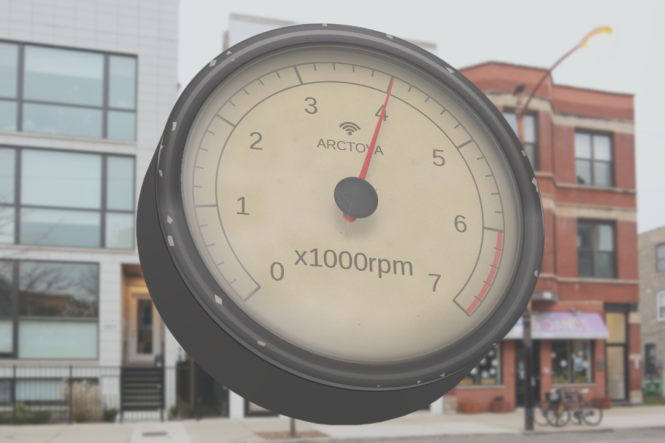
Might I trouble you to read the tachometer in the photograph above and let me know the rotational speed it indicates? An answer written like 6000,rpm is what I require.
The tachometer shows 4000,rpm
